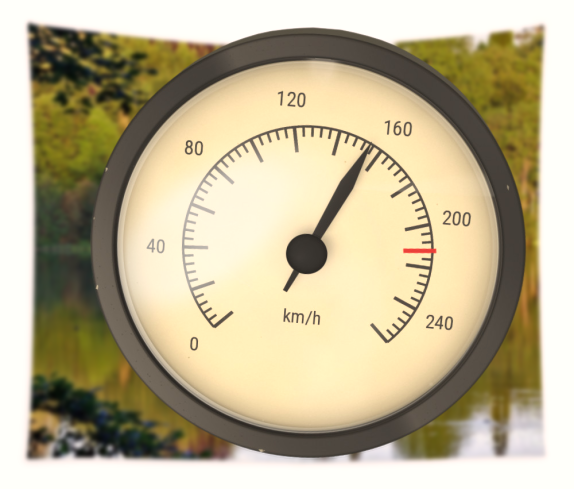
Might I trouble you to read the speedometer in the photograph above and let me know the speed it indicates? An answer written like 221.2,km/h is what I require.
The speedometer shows 154,km/h
